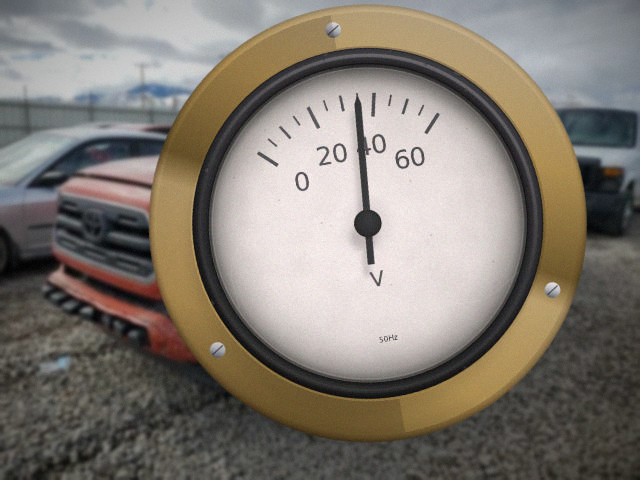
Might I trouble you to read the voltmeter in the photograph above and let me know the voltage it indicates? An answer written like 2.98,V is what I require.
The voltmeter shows 35,V
